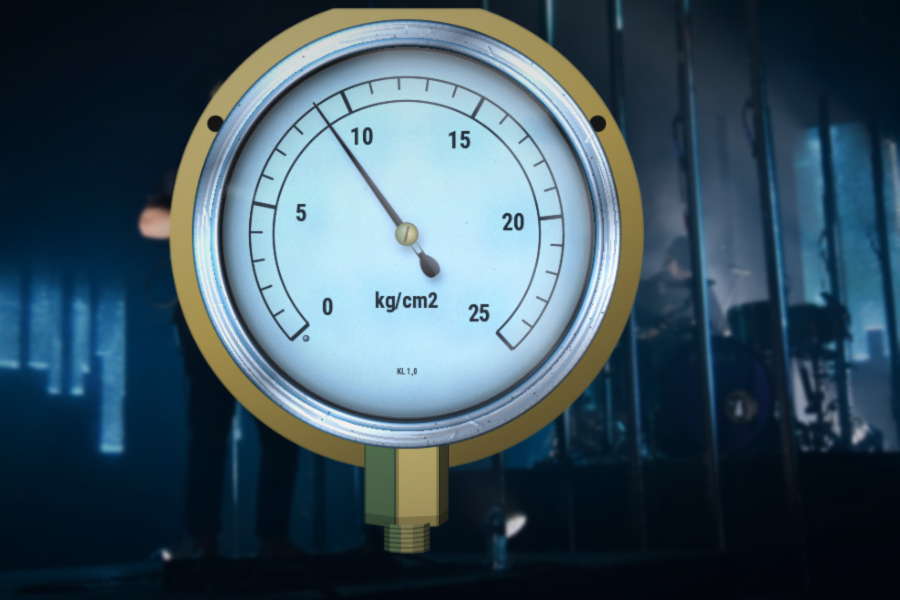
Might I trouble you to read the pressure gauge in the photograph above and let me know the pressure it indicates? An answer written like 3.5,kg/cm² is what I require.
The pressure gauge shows 9,kg/cm²
